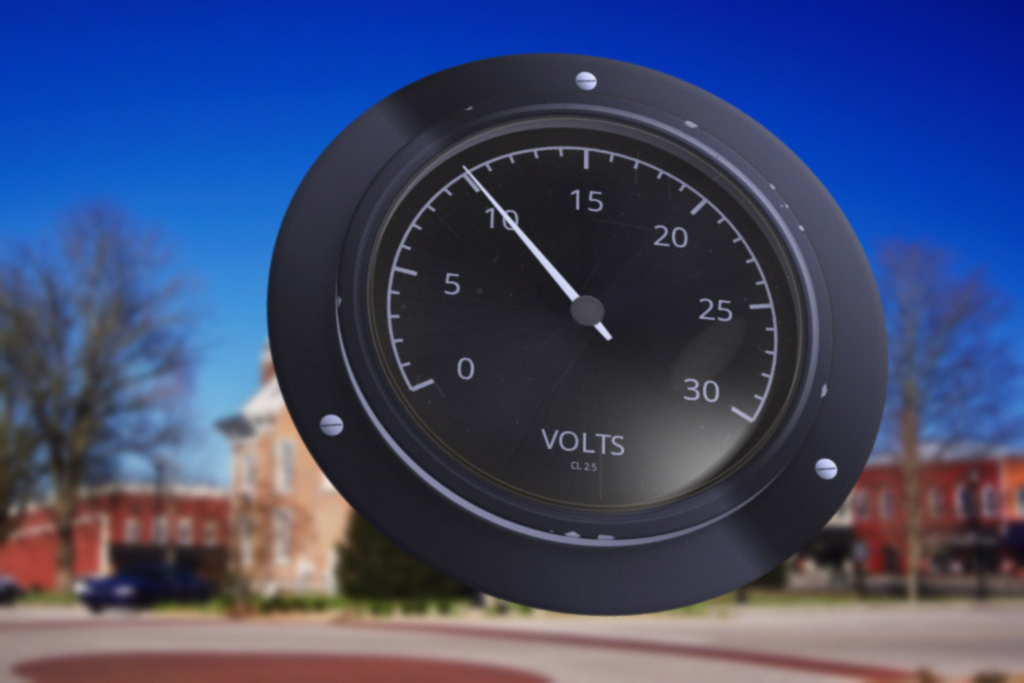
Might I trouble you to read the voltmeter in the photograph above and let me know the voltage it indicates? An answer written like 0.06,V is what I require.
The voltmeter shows 10,V
